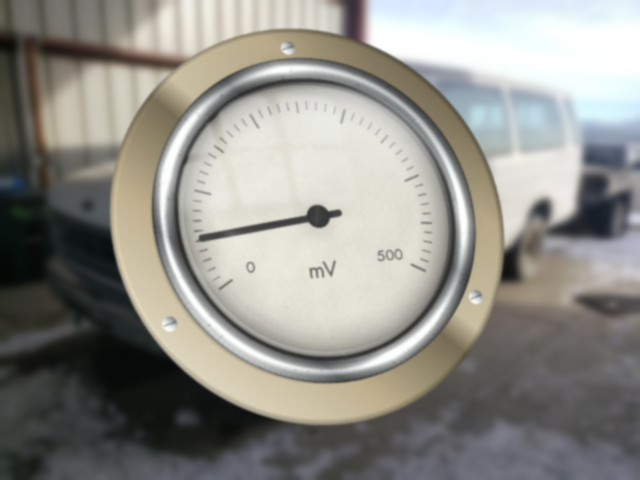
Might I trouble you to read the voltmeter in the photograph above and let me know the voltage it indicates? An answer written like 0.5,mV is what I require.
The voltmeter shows 50,mV
